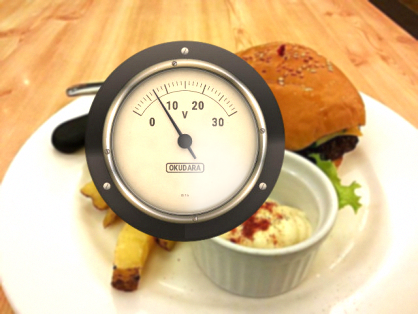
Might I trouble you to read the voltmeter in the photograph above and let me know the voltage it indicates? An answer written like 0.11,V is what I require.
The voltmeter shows 7,V
